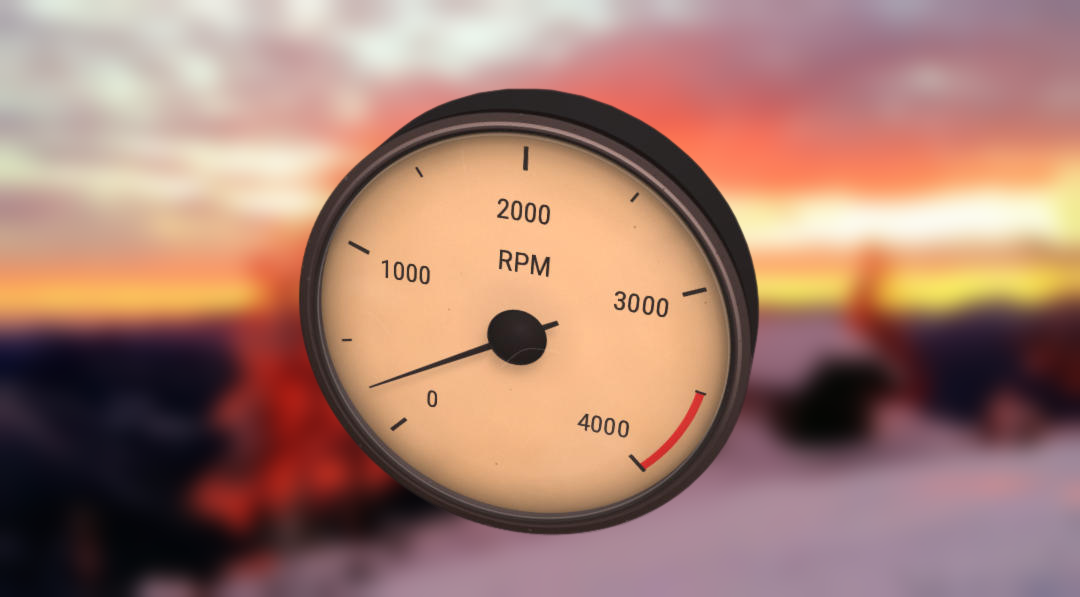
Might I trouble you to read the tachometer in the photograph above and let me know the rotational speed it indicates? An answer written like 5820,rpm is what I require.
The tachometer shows 250,rpm
